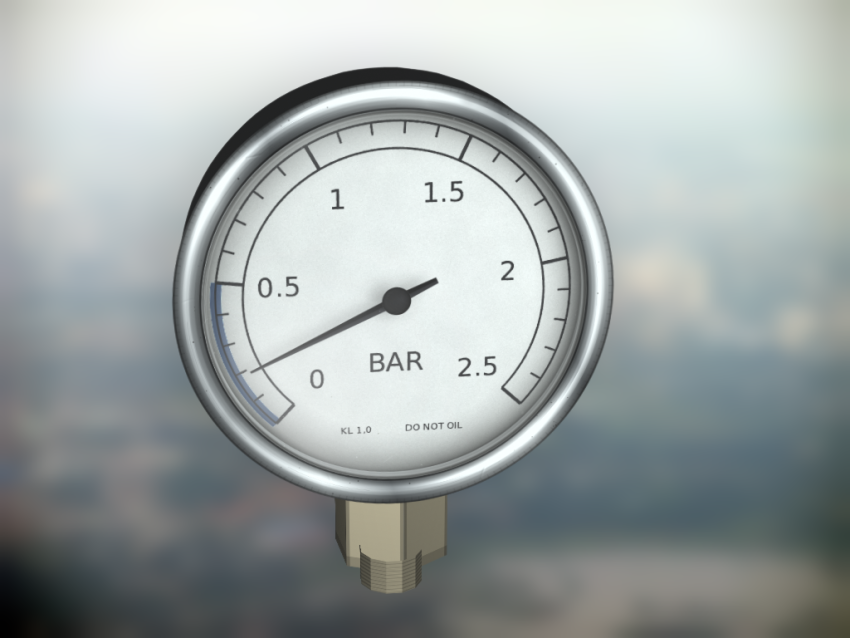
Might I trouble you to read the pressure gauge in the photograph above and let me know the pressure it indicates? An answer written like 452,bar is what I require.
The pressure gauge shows 0.2,bar
